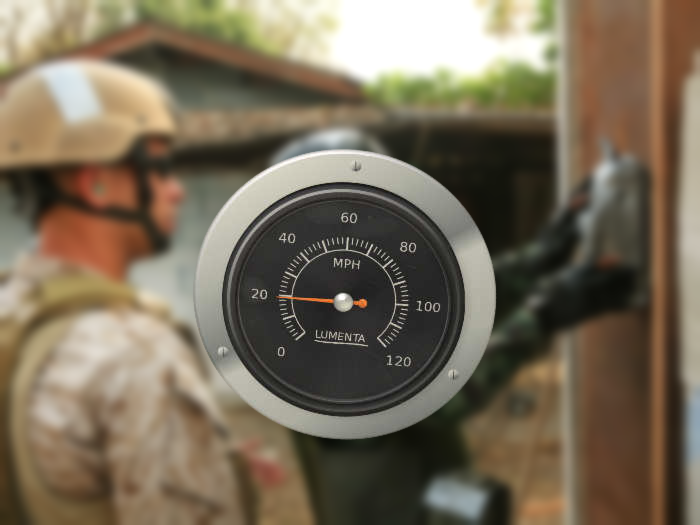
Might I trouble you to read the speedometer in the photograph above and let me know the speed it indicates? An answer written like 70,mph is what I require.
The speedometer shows 20,mph
